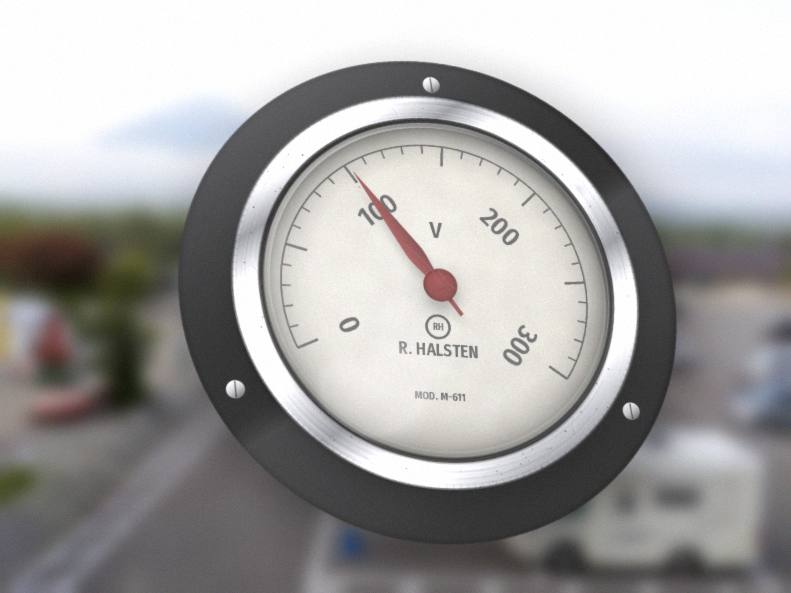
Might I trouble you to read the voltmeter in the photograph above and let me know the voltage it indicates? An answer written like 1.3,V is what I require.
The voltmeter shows 100,V
